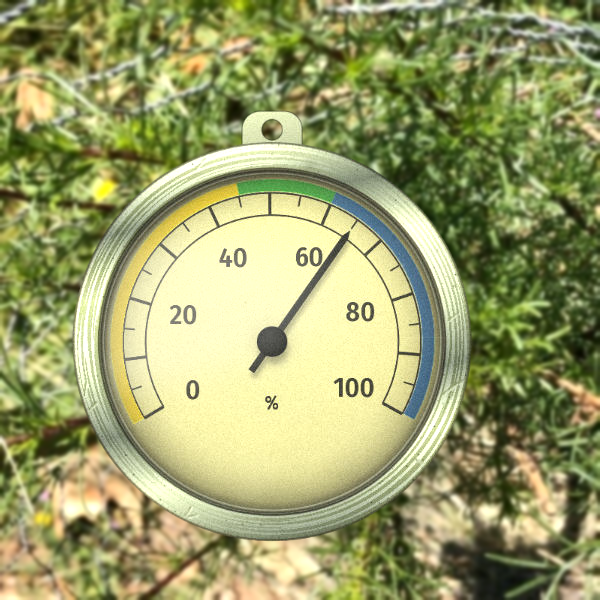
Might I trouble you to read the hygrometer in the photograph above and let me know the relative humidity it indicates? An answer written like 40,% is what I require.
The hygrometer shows 65,%
